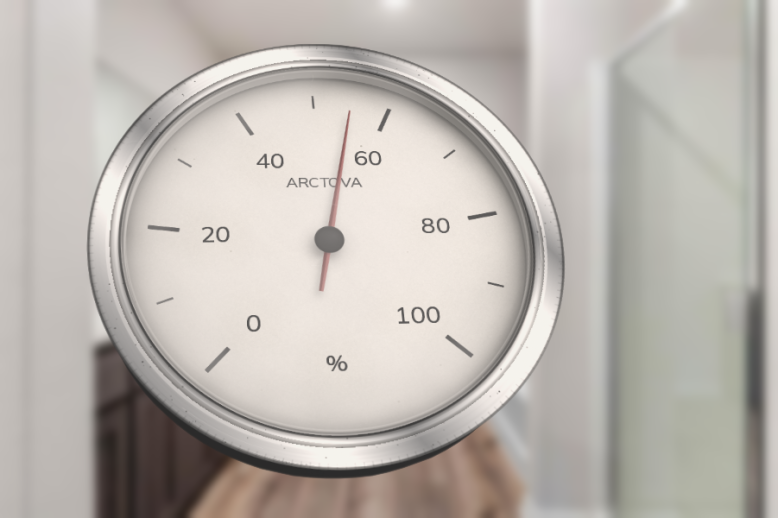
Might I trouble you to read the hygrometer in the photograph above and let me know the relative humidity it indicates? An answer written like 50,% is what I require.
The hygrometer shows 55,%
